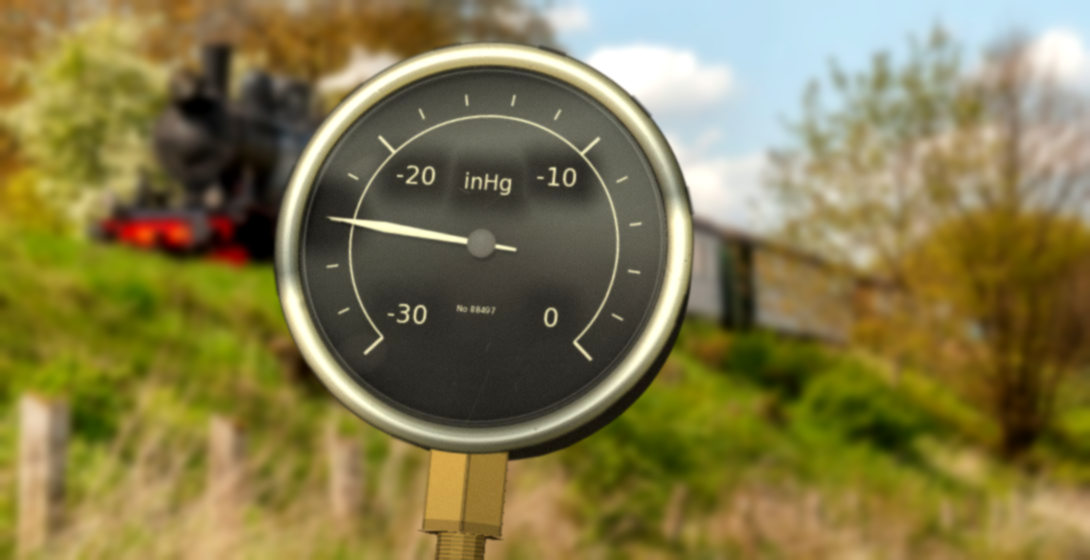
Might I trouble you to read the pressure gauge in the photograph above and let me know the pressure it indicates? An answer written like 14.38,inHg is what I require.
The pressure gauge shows -24,inHg
